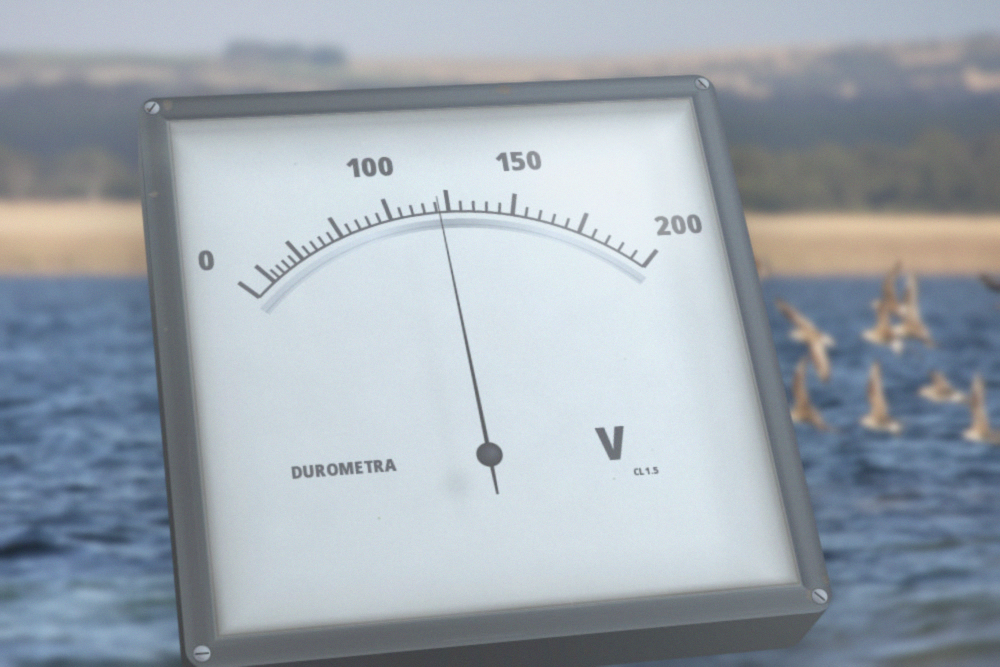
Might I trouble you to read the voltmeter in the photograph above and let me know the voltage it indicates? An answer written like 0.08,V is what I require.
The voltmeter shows 120,V
